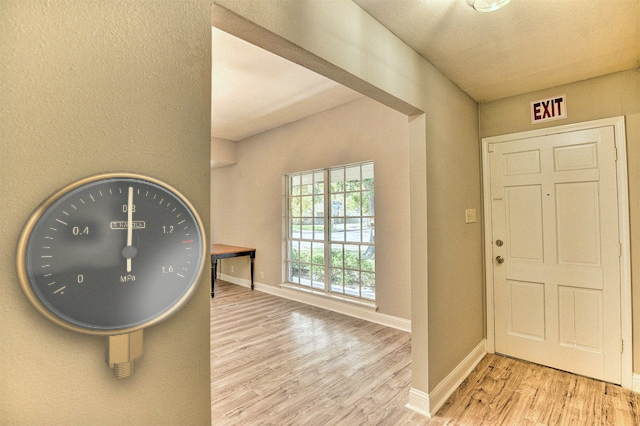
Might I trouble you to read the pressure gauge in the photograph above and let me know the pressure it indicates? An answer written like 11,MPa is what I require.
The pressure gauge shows 0.8,MPa
